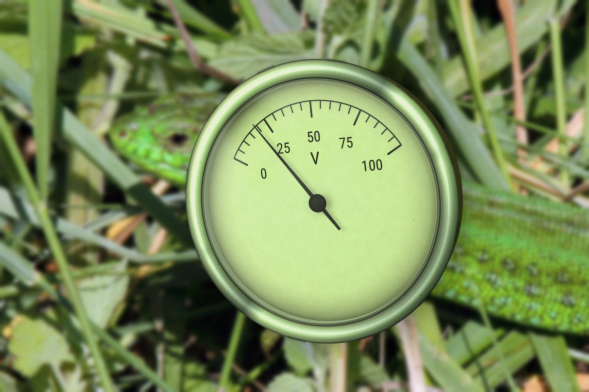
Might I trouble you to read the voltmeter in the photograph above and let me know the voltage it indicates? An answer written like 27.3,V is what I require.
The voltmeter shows 20,V
